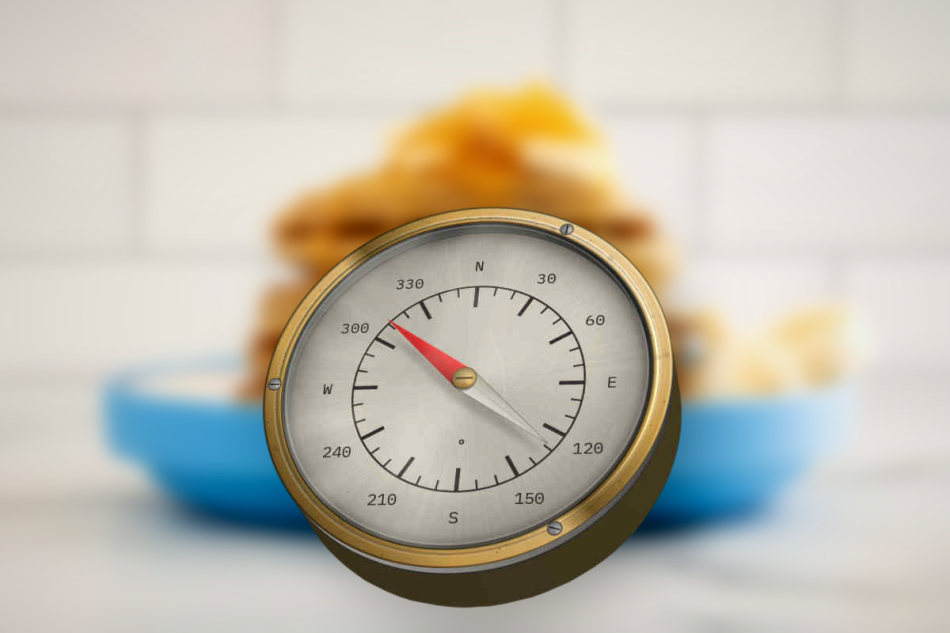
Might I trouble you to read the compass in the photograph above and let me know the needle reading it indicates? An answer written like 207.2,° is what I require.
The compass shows 310,°
